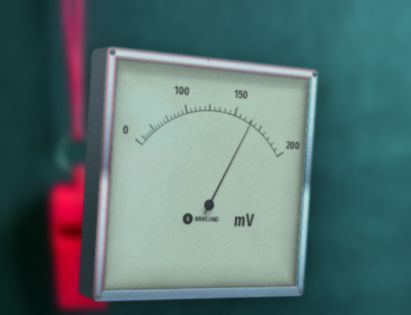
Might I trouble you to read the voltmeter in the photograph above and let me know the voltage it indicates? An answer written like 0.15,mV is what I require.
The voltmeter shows 165,mV
